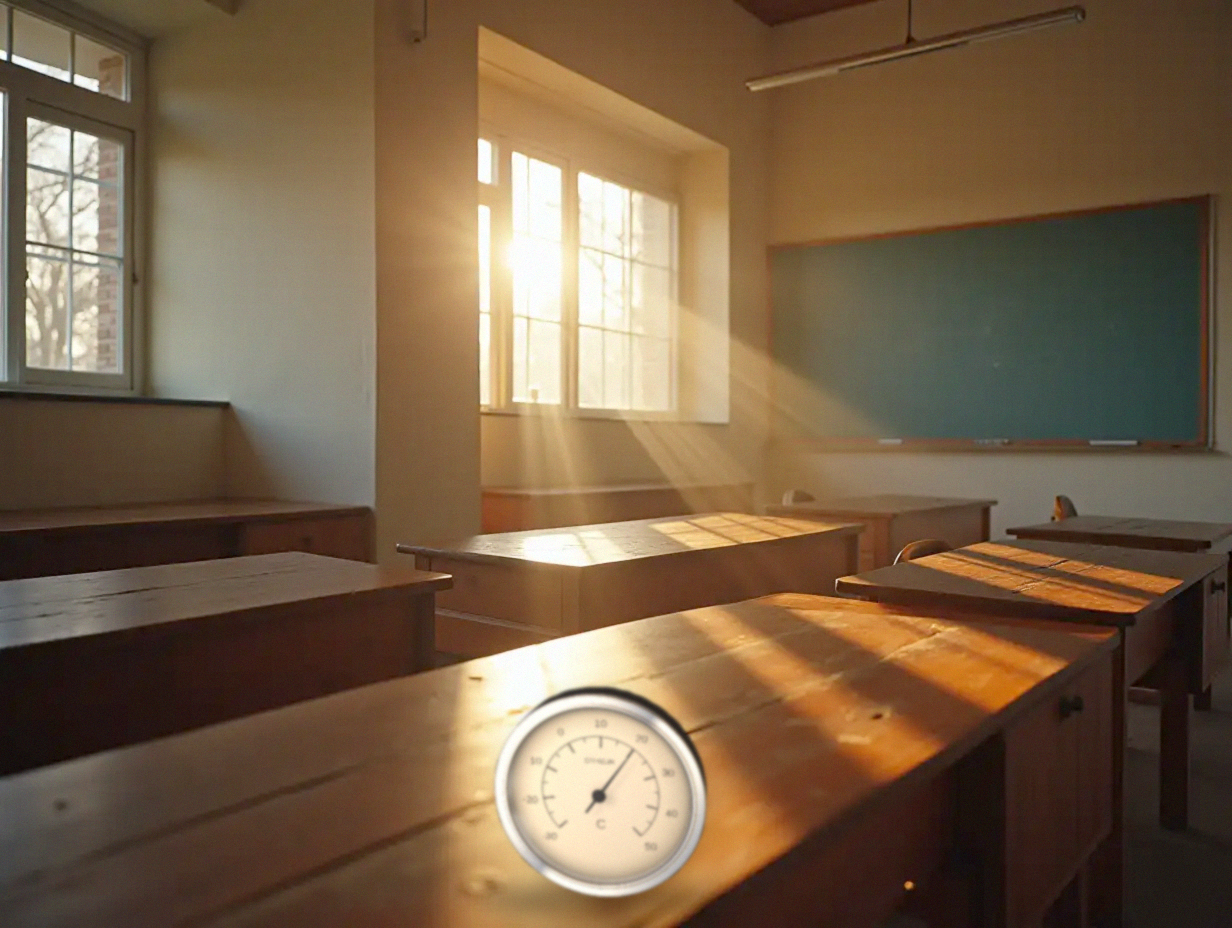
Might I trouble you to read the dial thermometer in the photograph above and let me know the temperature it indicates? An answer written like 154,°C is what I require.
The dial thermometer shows 20,°C
